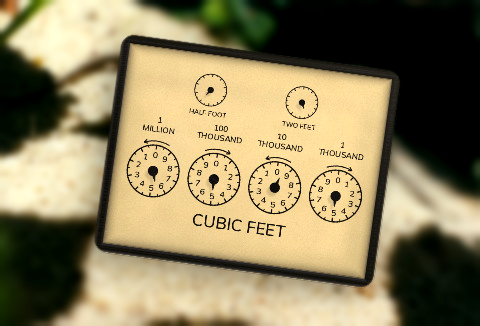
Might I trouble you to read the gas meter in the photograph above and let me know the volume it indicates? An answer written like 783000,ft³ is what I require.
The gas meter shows 549500,ft³
